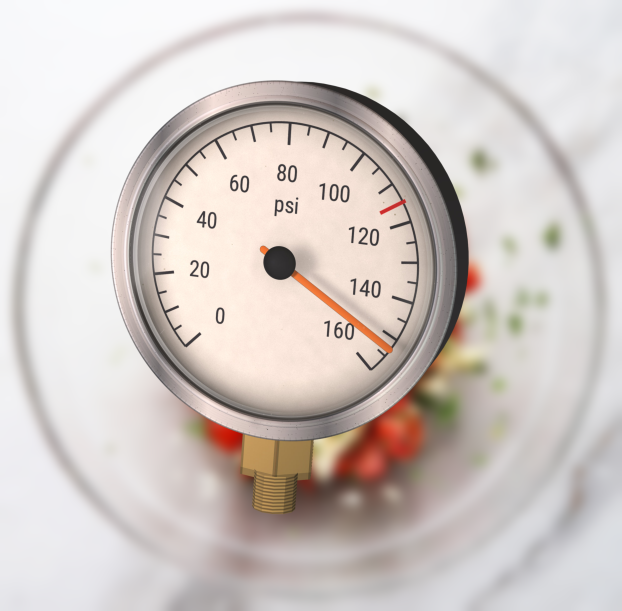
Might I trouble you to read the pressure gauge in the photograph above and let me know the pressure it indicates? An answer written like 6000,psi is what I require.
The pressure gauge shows 152.5,psi
